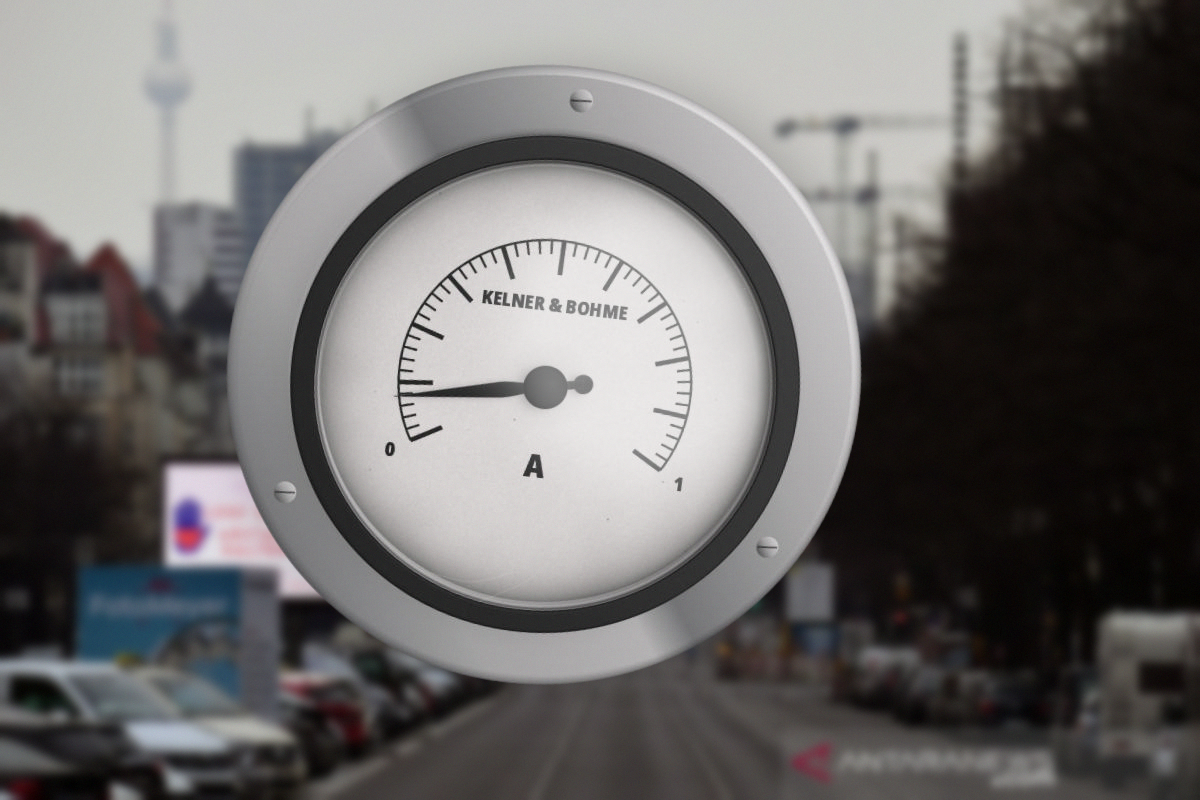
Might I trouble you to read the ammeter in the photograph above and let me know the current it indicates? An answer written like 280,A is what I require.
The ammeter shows 0.08,A
